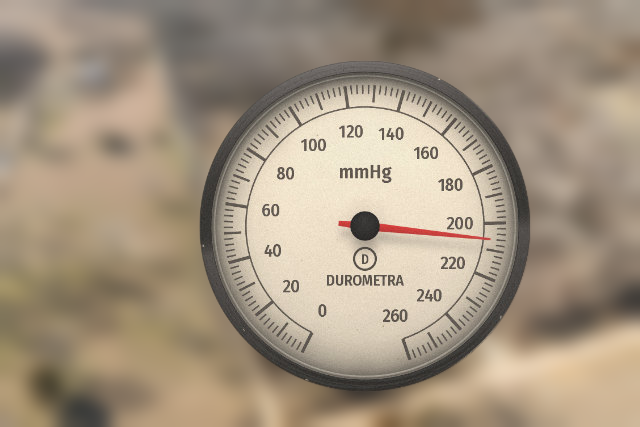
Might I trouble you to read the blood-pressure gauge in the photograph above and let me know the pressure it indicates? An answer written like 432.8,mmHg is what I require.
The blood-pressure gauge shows 206,mmHg
